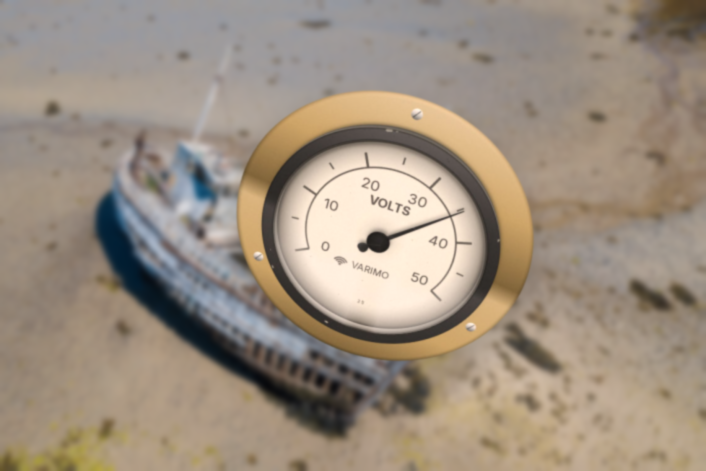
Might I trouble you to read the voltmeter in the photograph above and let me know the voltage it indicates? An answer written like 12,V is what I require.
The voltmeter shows 35,V
